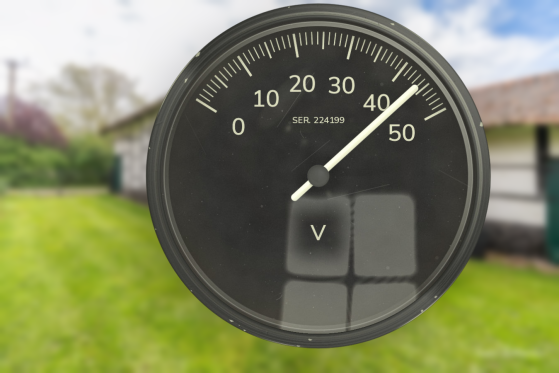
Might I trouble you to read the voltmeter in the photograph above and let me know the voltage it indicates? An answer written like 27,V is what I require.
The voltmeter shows 44,V
